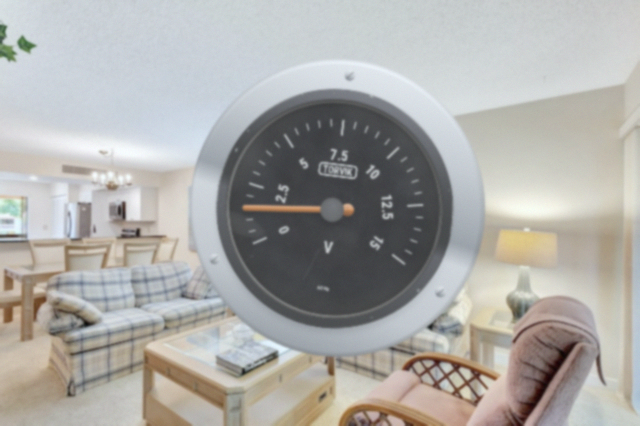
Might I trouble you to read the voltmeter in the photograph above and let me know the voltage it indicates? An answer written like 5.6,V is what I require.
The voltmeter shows 1.5,V
